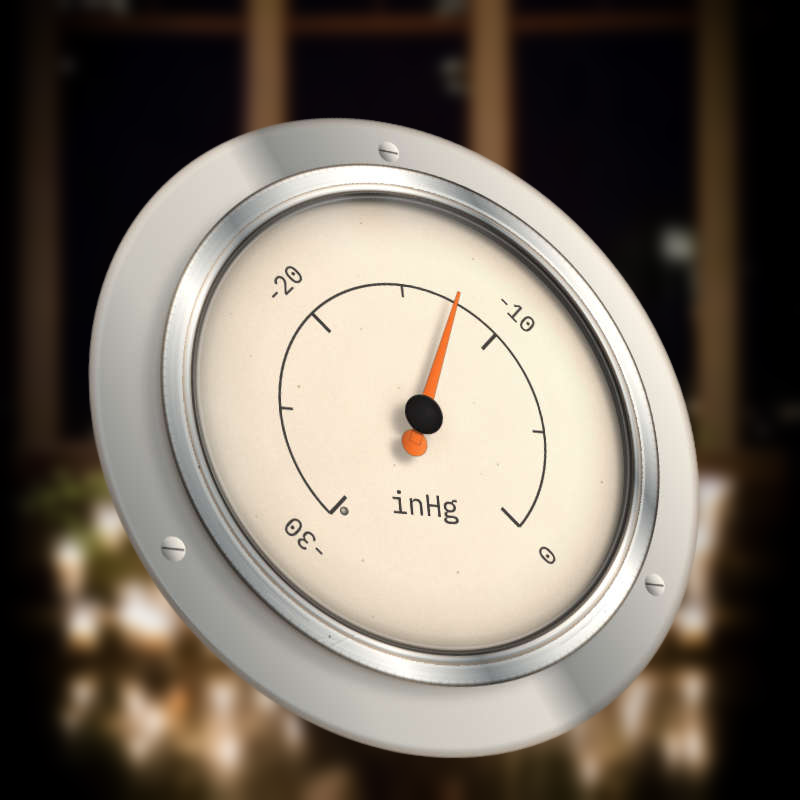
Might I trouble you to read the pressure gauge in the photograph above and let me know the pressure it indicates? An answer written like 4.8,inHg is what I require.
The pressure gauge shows -12.5,inHg
